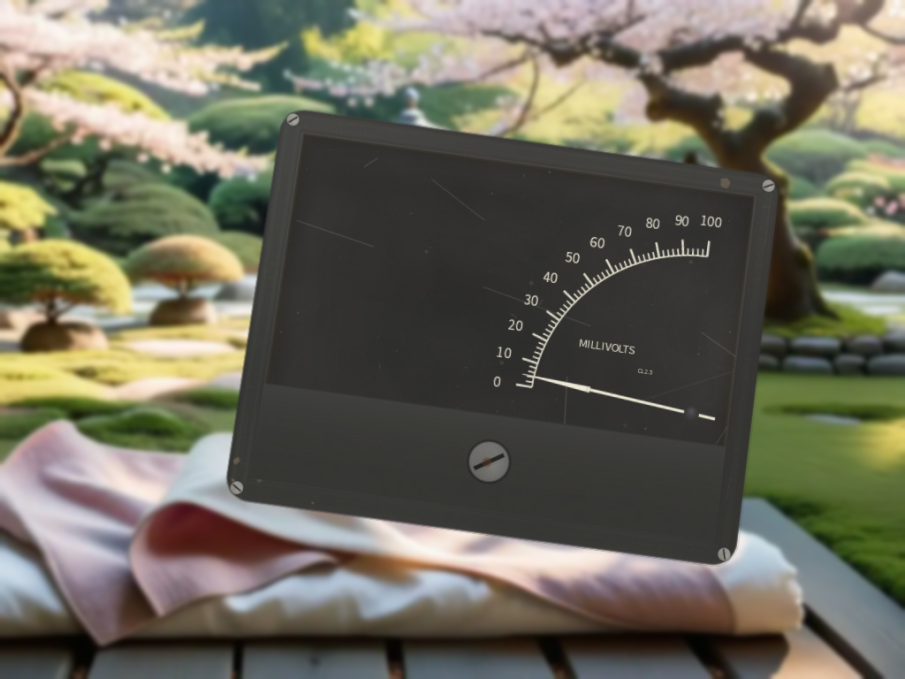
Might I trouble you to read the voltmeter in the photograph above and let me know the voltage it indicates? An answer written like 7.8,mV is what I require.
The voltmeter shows 4,mV
